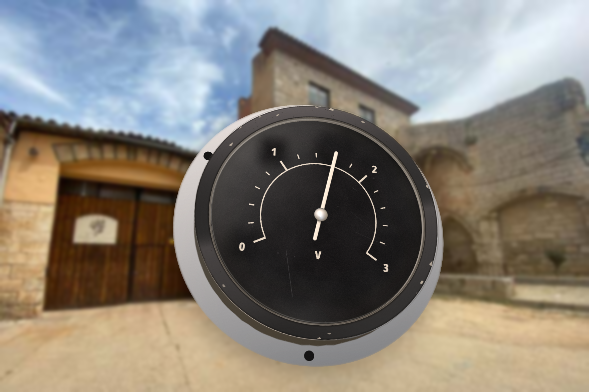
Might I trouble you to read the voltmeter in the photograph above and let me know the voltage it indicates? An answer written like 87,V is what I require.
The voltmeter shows 1.6,V
